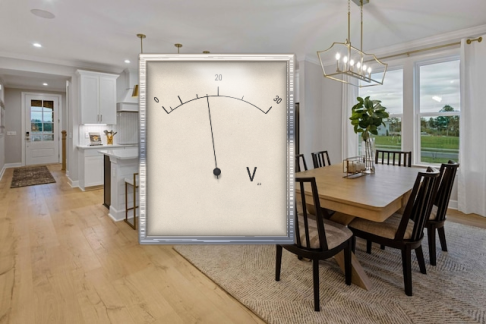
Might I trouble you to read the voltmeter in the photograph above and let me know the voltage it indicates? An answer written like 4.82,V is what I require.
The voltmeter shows 17.5,V
